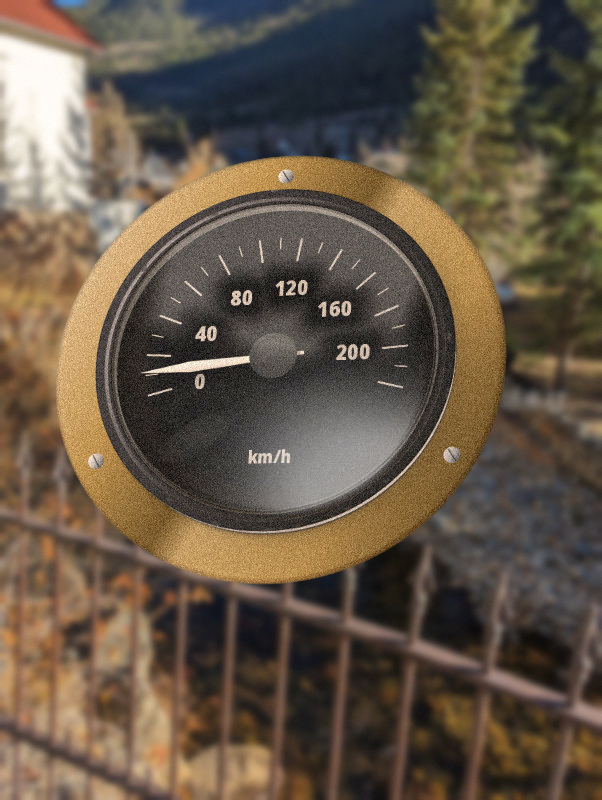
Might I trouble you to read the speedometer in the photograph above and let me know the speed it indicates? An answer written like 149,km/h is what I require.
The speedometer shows 10,km/h
